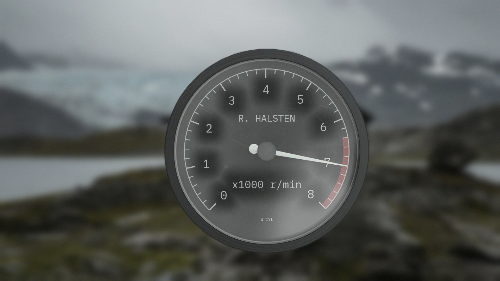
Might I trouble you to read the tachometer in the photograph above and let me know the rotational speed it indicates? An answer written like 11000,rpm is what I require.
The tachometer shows 7000,rpm
